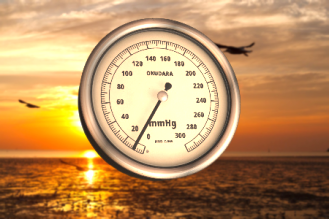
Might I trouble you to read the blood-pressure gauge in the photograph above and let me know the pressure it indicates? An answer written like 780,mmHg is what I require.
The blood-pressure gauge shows 10,mmHg
